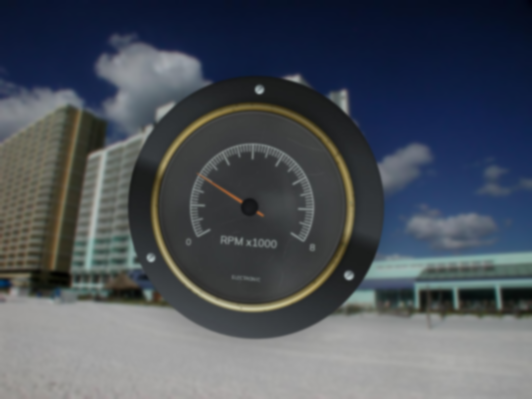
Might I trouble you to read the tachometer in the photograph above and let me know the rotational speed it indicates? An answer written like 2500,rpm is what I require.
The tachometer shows 2000,rpm
